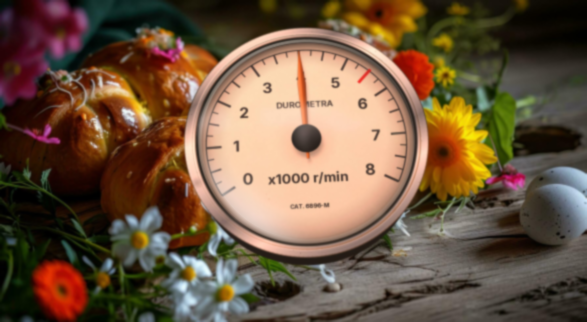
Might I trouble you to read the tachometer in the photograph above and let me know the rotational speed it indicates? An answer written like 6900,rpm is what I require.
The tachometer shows 4000,rpm
